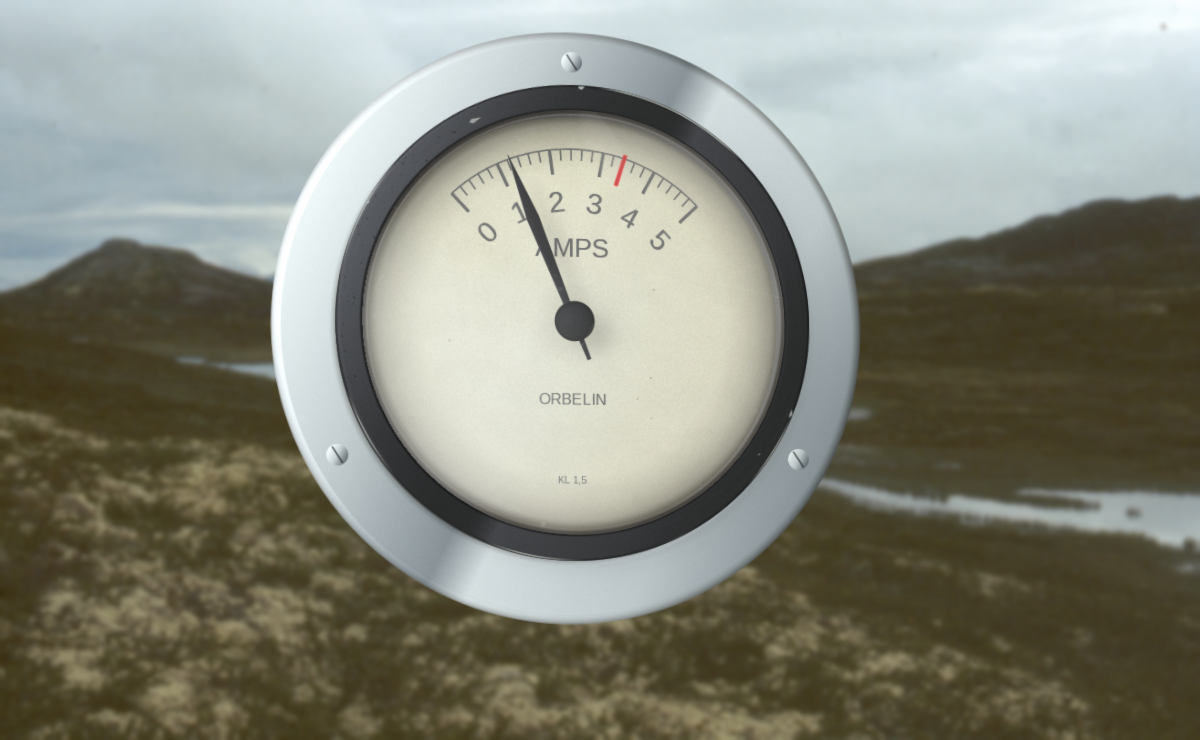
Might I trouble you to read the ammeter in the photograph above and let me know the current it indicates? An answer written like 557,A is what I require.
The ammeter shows 1.2,A
